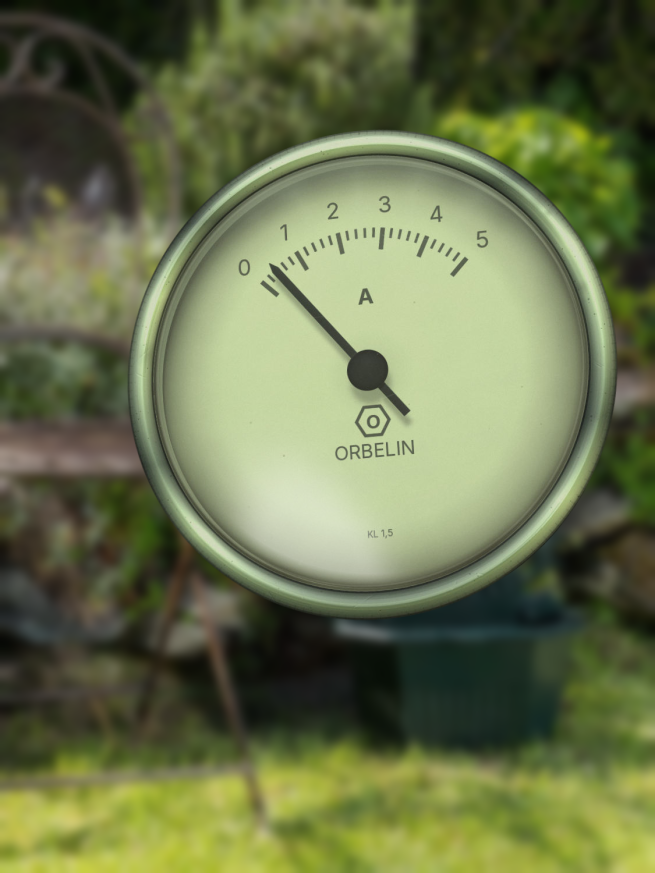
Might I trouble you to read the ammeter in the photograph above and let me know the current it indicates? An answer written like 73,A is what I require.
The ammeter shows 0.4,A
